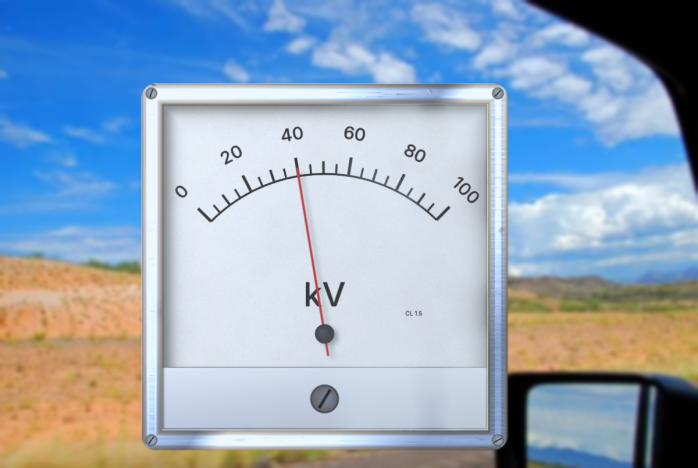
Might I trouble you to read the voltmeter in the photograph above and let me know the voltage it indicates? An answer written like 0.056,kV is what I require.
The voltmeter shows 40,kV
